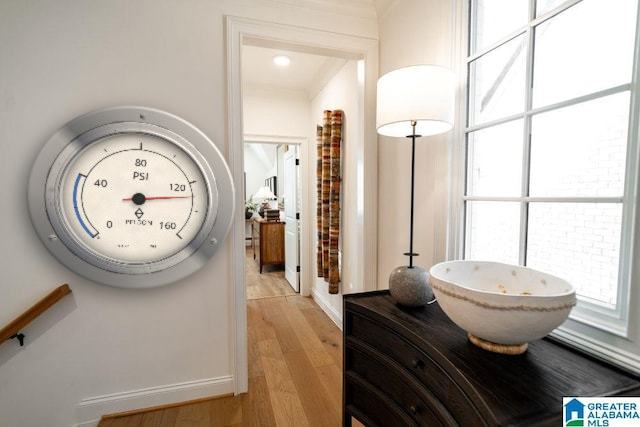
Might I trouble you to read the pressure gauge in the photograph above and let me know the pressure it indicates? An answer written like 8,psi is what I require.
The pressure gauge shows 130,psi
